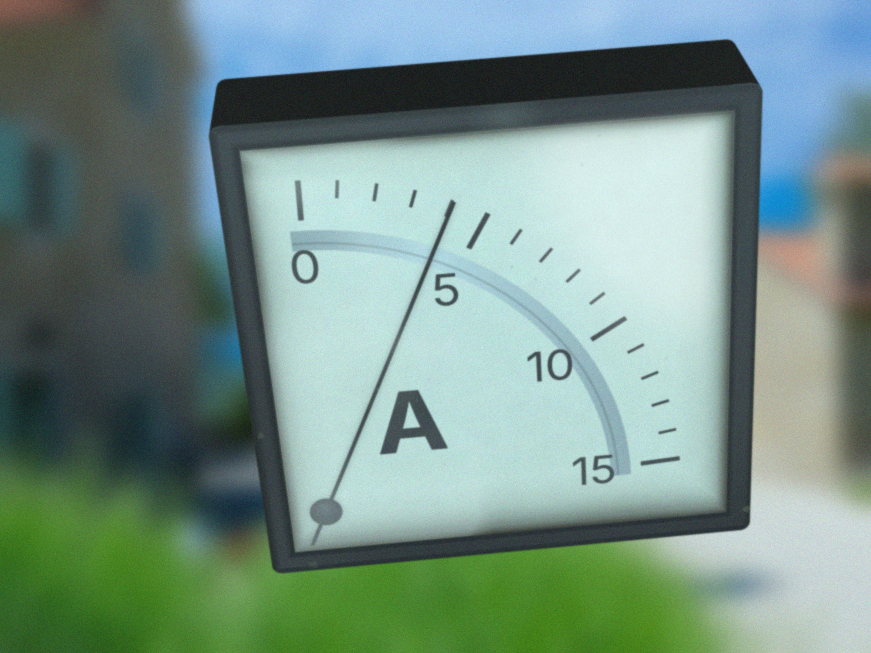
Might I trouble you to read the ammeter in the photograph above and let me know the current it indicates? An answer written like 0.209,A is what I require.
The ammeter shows 4,A
